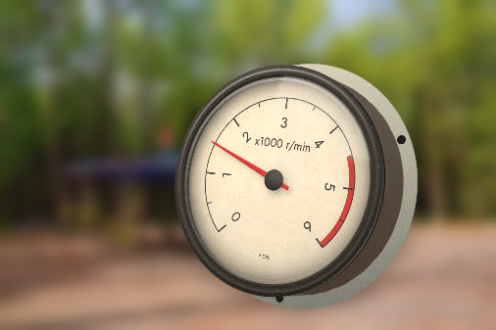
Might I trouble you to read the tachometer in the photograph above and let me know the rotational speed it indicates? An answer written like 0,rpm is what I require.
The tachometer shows 1500,rpm
